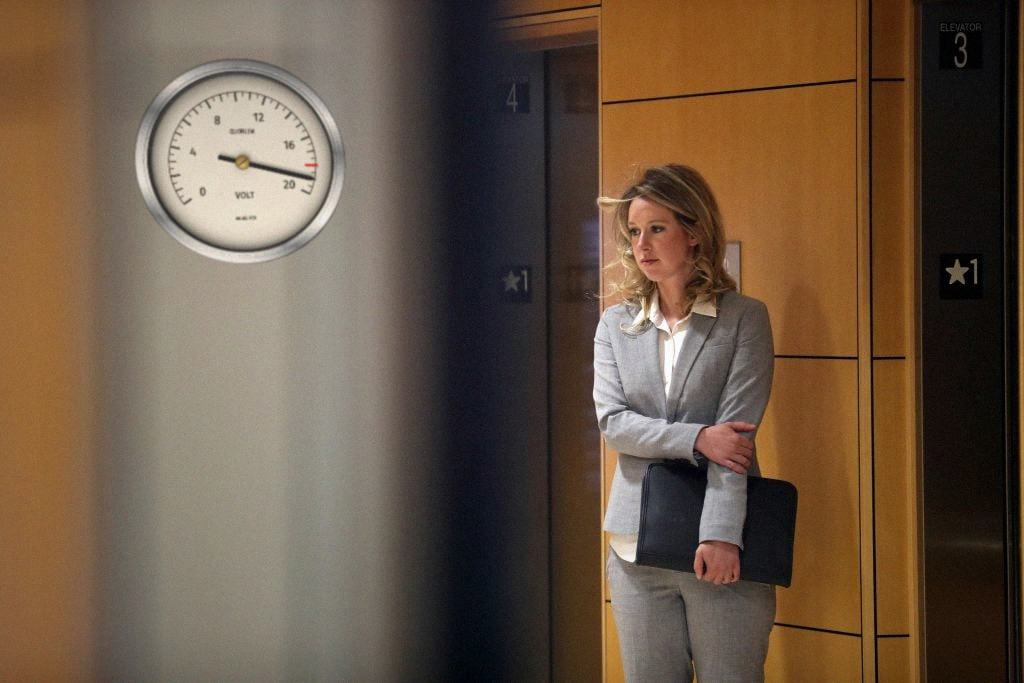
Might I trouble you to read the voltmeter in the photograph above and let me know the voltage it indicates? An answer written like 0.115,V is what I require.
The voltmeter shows 19,V
